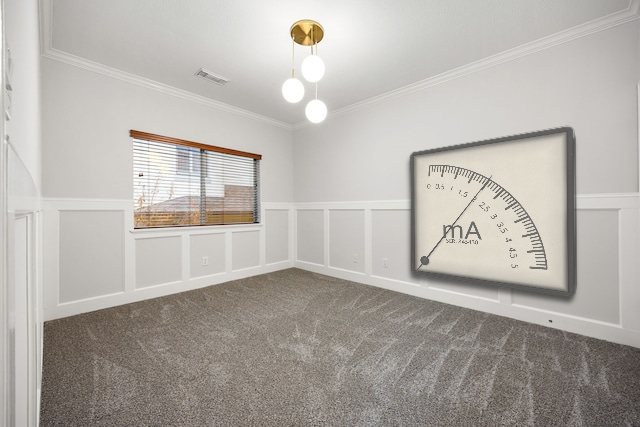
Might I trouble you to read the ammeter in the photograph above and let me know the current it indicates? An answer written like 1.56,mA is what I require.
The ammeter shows 2,mA
